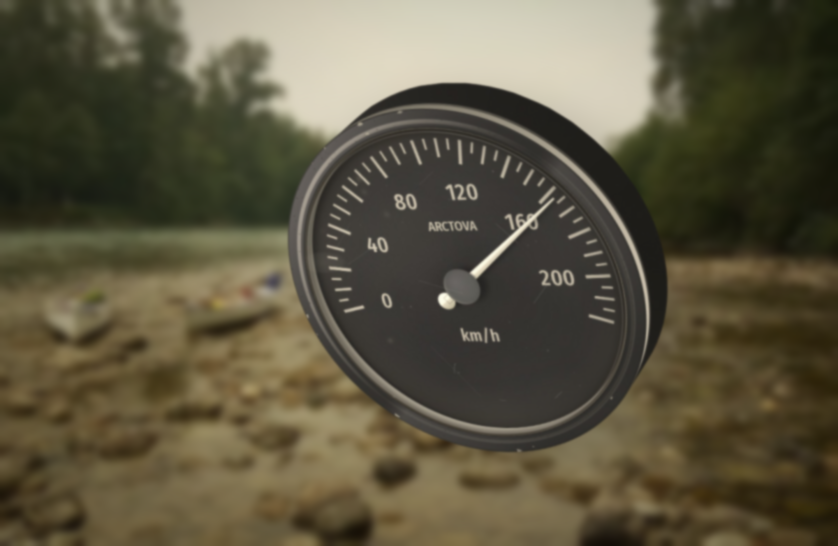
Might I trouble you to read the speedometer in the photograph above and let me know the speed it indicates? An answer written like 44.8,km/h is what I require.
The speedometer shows 162.5,km/h
